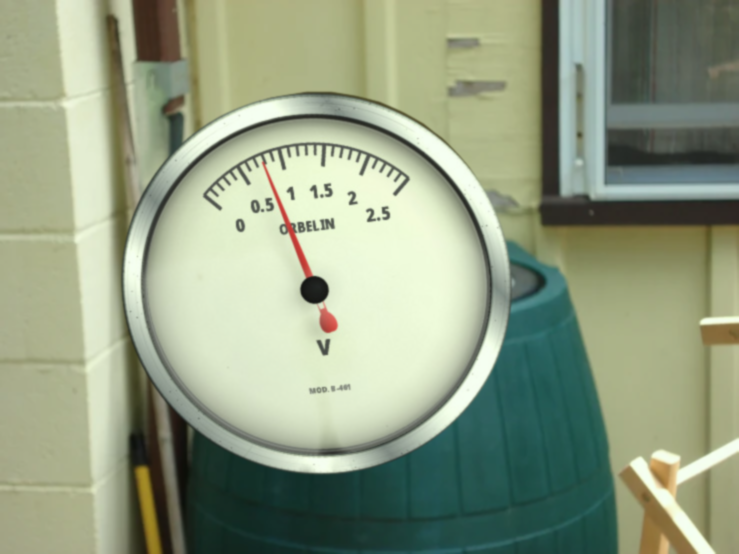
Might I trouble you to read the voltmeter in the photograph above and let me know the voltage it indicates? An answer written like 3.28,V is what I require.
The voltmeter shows 0.8,V
